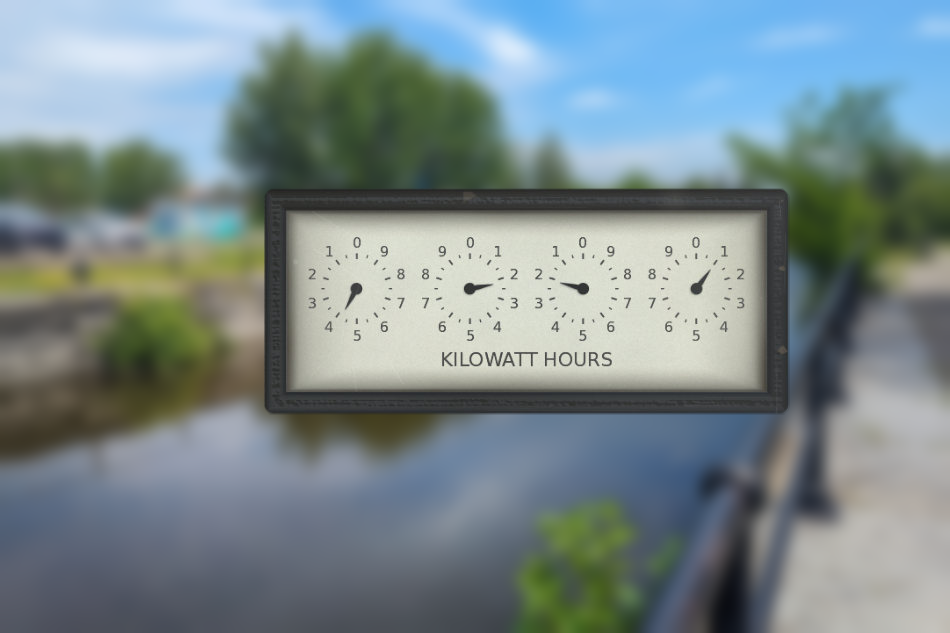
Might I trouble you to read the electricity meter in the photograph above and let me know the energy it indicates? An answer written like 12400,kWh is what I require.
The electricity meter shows 4221,kWh
